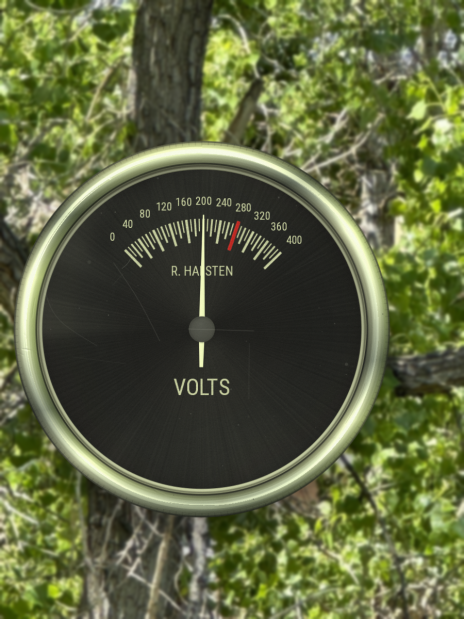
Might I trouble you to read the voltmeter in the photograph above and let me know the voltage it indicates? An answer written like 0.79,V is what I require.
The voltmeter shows 200,V
